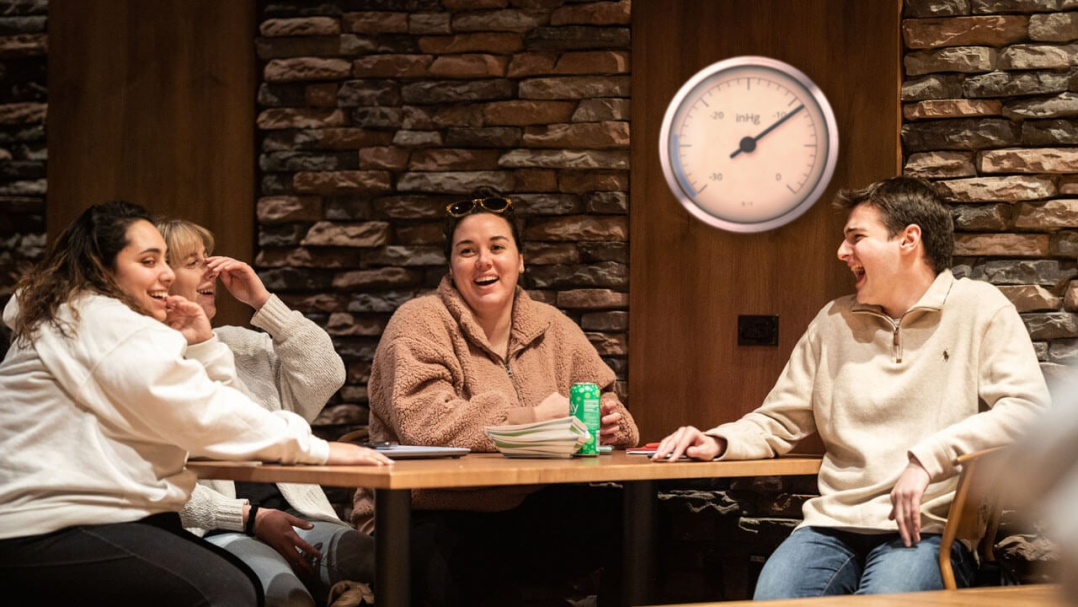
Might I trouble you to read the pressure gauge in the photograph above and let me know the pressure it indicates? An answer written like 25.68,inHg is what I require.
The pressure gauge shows -9,inHg
